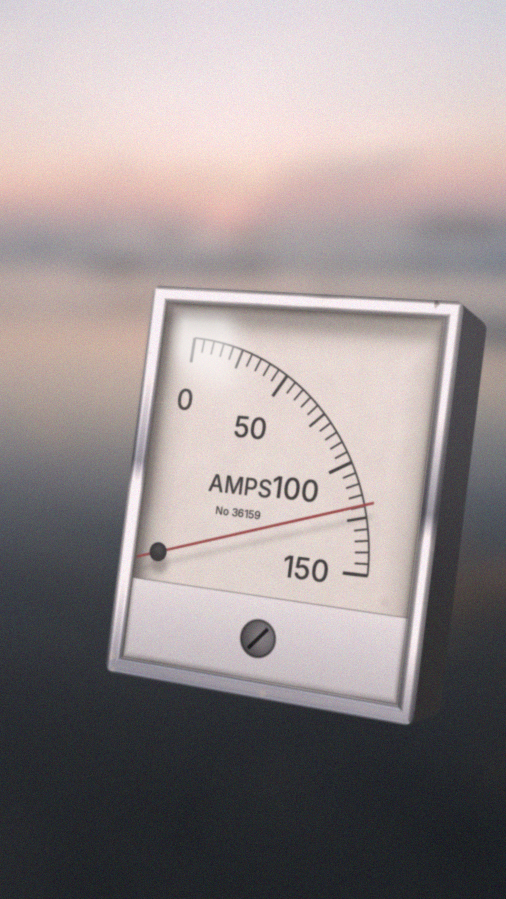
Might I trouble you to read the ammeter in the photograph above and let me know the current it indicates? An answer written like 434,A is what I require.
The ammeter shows 120,A
